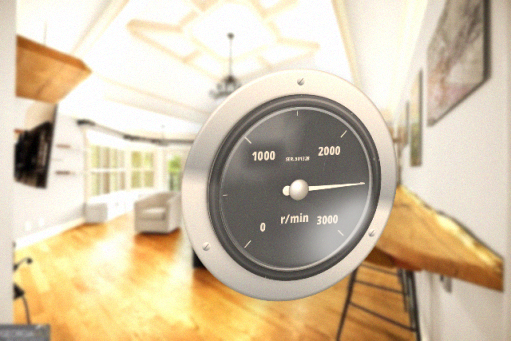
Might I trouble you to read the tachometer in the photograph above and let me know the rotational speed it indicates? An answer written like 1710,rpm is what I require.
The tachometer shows 2500,rpm
